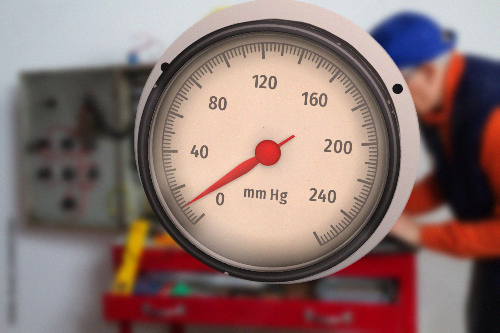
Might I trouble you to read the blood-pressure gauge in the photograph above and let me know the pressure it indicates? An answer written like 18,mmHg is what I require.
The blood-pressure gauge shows 10,mmHg
